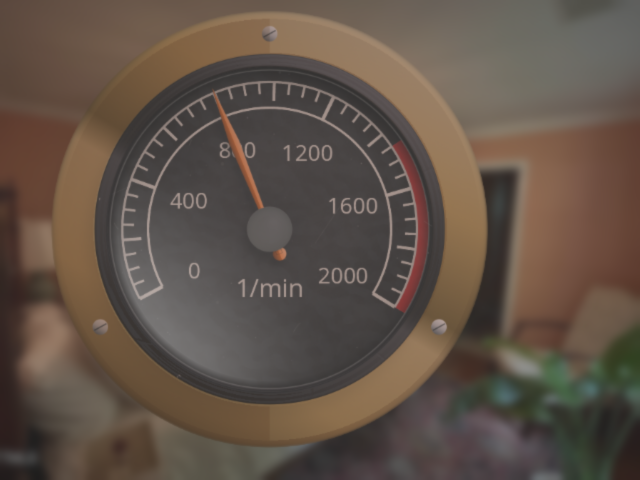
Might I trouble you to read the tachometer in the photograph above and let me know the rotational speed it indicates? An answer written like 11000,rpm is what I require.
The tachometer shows 800,rpm
